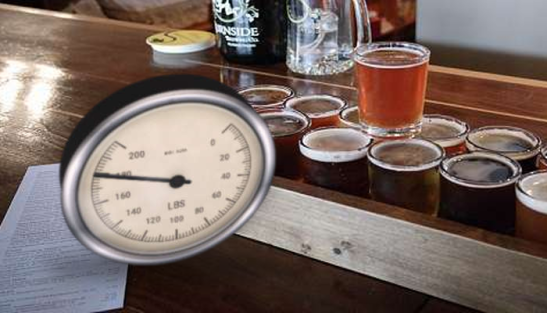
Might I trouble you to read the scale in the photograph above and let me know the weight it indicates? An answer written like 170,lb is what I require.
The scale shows 180,lb
